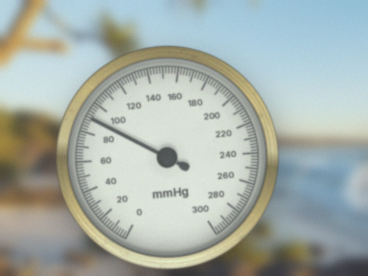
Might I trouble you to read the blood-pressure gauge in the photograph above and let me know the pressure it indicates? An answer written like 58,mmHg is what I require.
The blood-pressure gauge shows 90,mmHg
